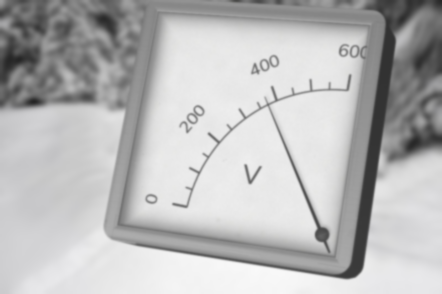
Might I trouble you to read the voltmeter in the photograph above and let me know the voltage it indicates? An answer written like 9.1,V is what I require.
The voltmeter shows 375,V
